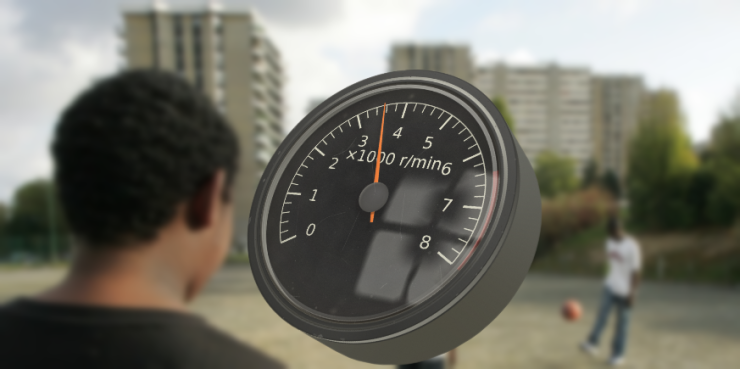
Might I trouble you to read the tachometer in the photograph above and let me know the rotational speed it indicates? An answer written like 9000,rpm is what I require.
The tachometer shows 3600,rpm
